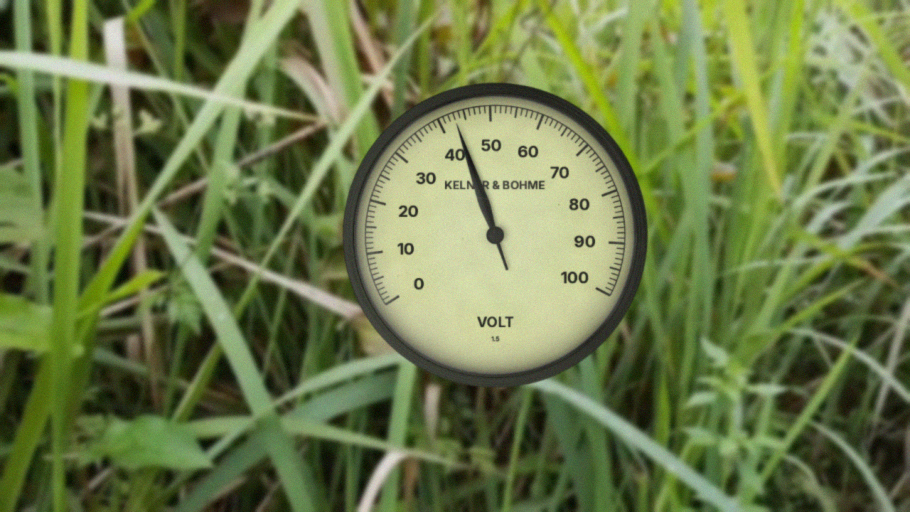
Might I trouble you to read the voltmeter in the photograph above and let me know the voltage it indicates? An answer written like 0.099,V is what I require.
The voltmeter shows 43,V
